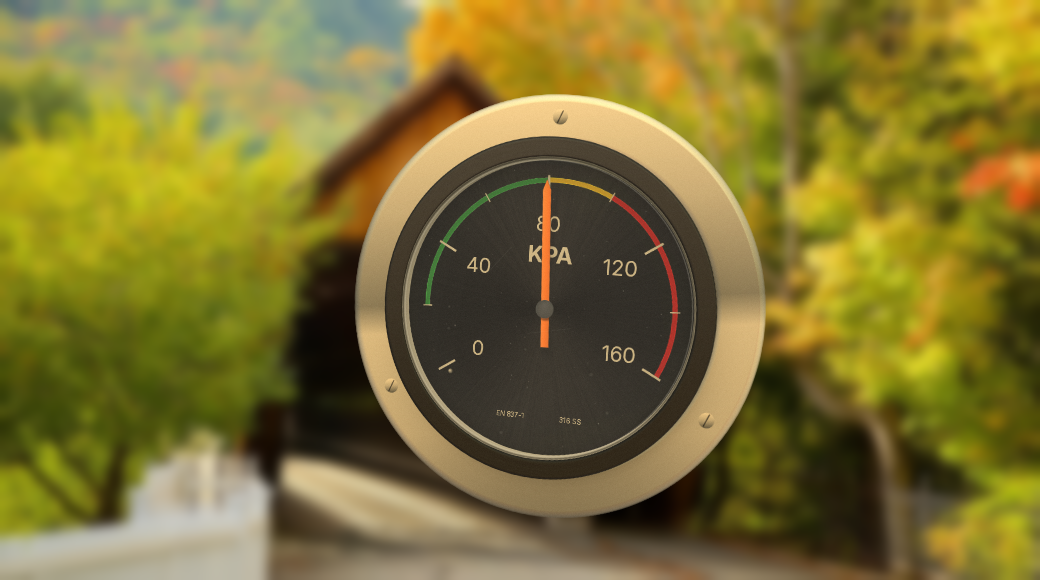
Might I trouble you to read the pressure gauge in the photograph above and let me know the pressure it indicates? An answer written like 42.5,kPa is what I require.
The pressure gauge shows 80,kPa
